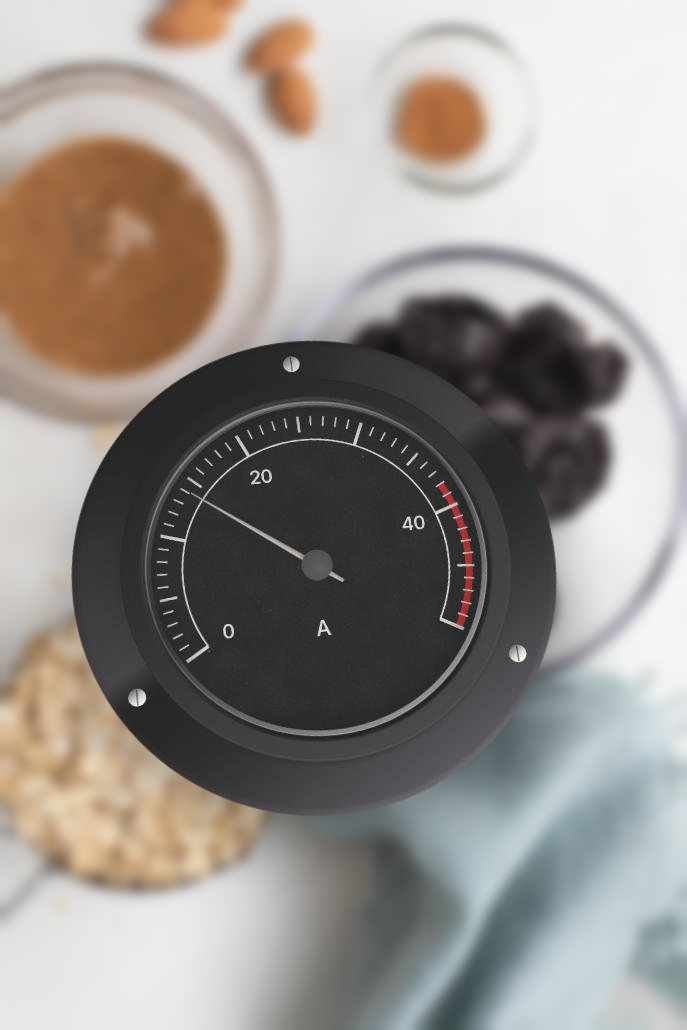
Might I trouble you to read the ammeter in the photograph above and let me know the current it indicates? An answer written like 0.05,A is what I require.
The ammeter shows 14,A
